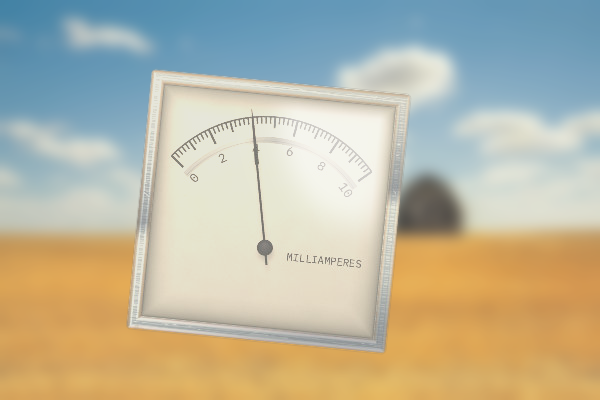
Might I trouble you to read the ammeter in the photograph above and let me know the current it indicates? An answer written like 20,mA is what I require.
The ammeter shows 4,mA
